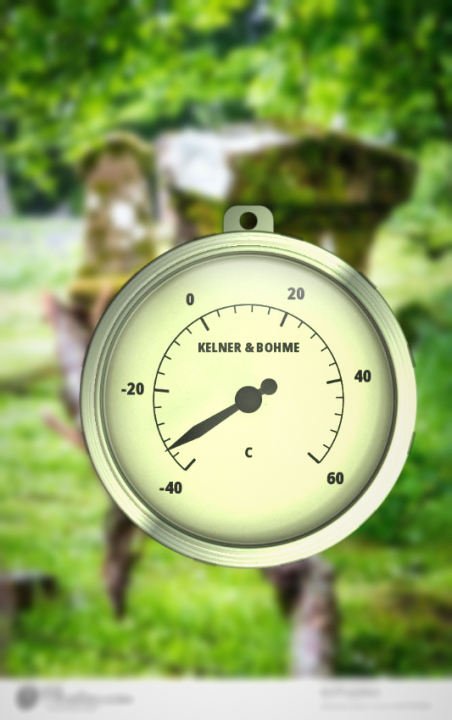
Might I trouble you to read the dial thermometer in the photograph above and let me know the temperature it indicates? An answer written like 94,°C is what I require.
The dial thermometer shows -34,°C
